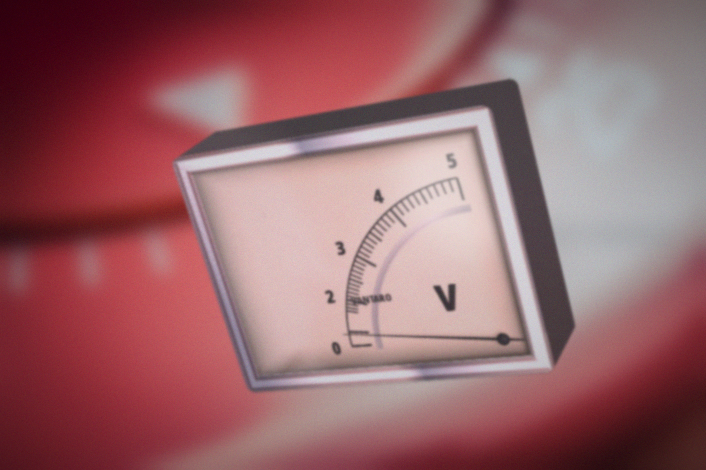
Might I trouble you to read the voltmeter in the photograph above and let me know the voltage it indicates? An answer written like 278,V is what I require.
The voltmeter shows 1,V
